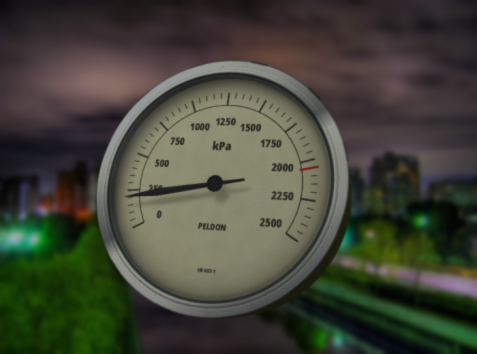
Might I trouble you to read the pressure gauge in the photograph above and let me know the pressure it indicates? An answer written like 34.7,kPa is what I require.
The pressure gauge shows 200,kPa
